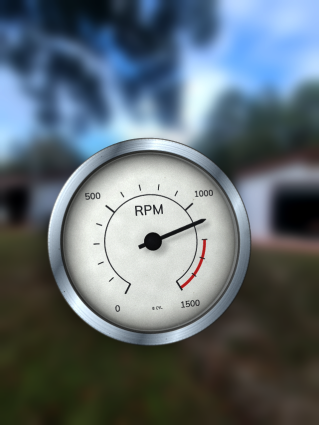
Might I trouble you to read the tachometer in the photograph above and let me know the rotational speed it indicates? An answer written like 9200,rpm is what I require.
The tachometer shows 1100,rpm
